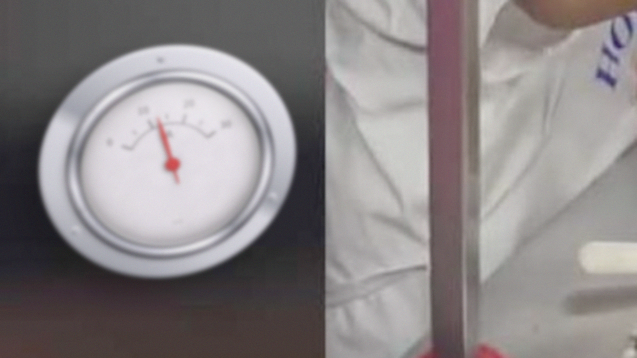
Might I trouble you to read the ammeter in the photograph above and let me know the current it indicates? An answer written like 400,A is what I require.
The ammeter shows 12.5,A
